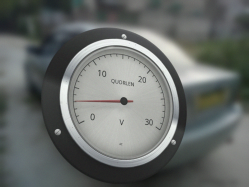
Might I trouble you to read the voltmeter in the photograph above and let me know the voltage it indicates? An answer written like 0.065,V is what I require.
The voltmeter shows 3,V
